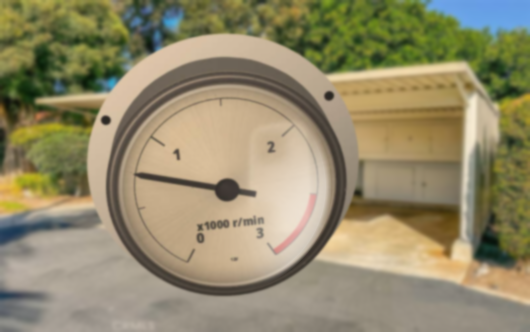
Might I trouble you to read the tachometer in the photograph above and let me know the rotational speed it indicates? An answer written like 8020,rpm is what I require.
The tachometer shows 750,rpm
